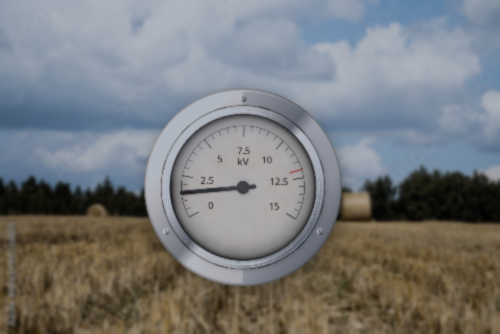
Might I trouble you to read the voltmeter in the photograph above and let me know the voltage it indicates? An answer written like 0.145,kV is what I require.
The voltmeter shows 1.5,kV
